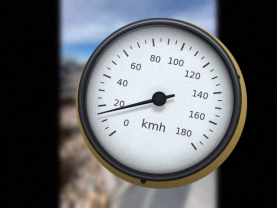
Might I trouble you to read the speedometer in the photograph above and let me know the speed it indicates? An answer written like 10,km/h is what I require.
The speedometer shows 15,km/h
